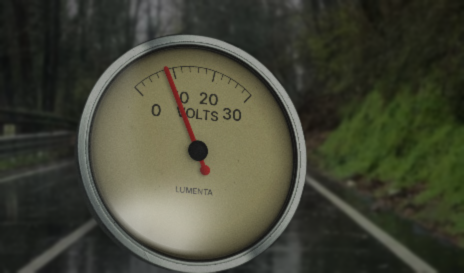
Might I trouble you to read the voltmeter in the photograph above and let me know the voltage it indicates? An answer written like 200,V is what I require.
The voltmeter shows 8,V
